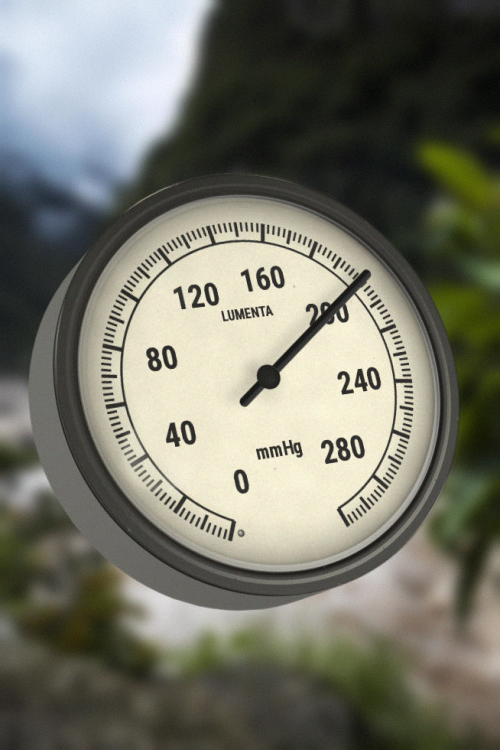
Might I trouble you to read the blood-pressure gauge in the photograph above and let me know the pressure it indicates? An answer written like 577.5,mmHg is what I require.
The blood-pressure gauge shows 200,mmHg
